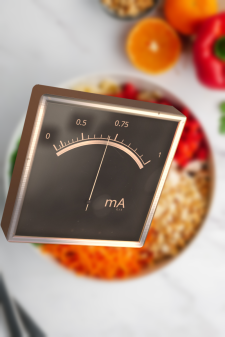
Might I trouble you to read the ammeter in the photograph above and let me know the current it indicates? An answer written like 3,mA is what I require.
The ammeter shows 0.7,mA
